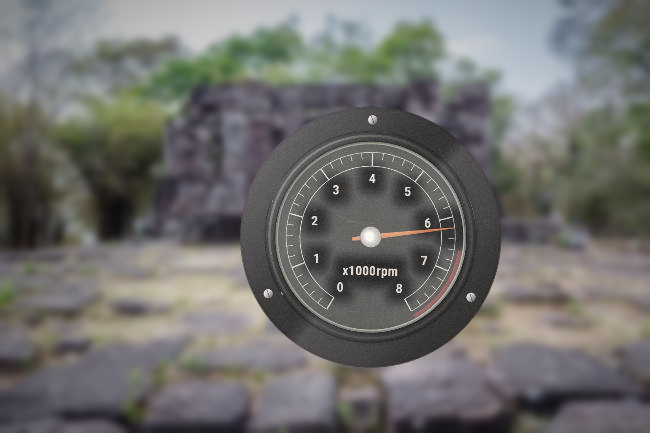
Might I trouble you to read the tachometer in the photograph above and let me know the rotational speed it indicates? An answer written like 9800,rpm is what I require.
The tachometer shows 6200,rpm
